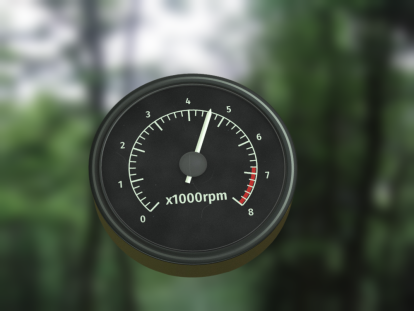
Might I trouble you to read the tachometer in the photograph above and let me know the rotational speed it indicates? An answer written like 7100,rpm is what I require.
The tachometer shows 4600,rpm
